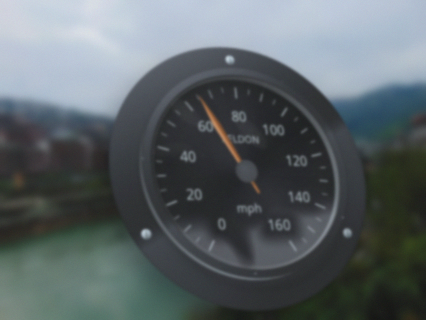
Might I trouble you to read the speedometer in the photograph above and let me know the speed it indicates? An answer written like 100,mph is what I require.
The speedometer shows 65,mph
